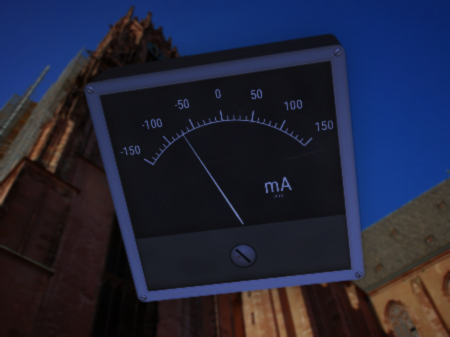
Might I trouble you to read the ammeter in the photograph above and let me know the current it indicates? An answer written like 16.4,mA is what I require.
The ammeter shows -70,mA
